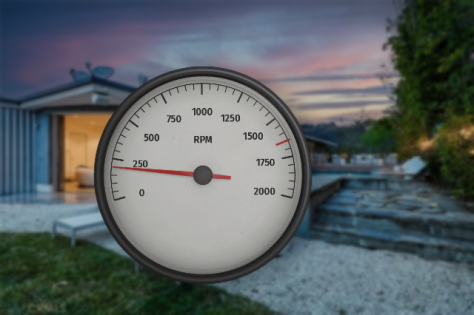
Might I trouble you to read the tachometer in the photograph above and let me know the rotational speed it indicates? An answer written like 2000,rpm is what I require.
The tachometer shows 200,rpm
